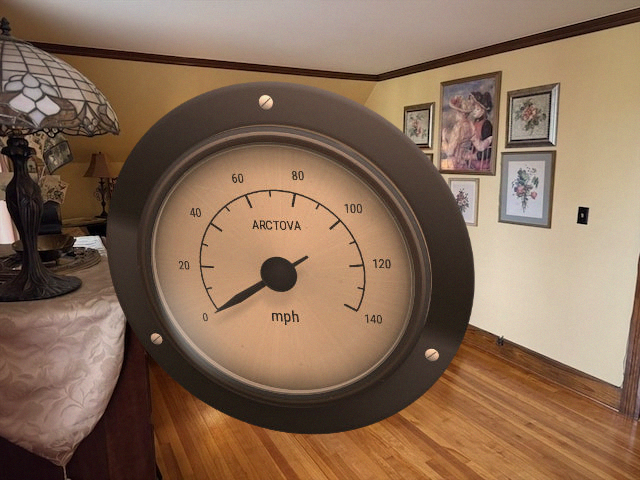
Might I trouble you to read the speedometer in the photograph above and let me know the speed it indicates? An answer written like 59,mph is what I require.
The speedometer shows 0,mph
